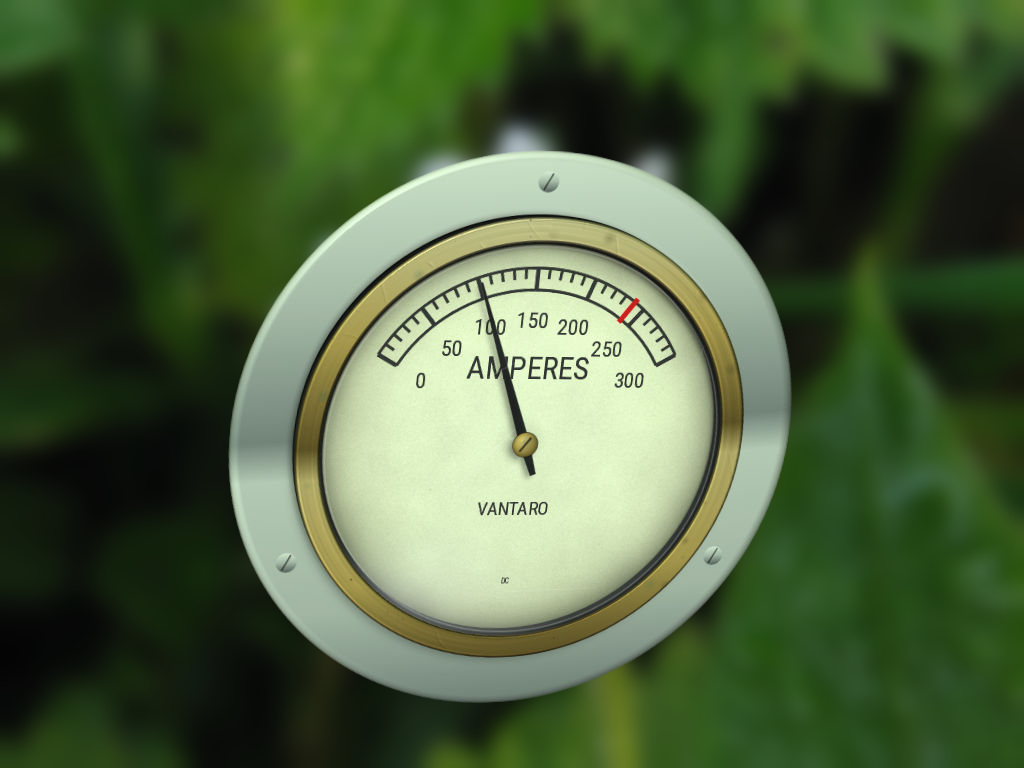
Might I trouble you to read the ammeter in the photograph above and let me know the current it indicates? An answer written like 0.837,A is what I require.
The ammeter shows 100,A
